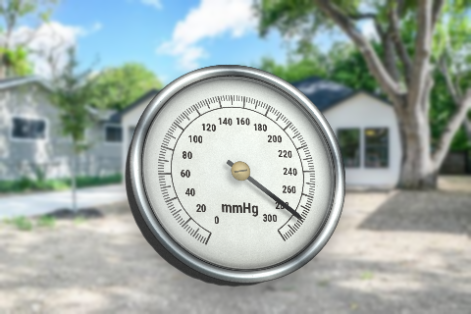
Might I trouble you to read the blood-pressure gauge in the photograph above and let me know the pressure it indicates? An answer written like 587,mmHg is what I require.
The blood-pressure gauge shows 280,mmHg
